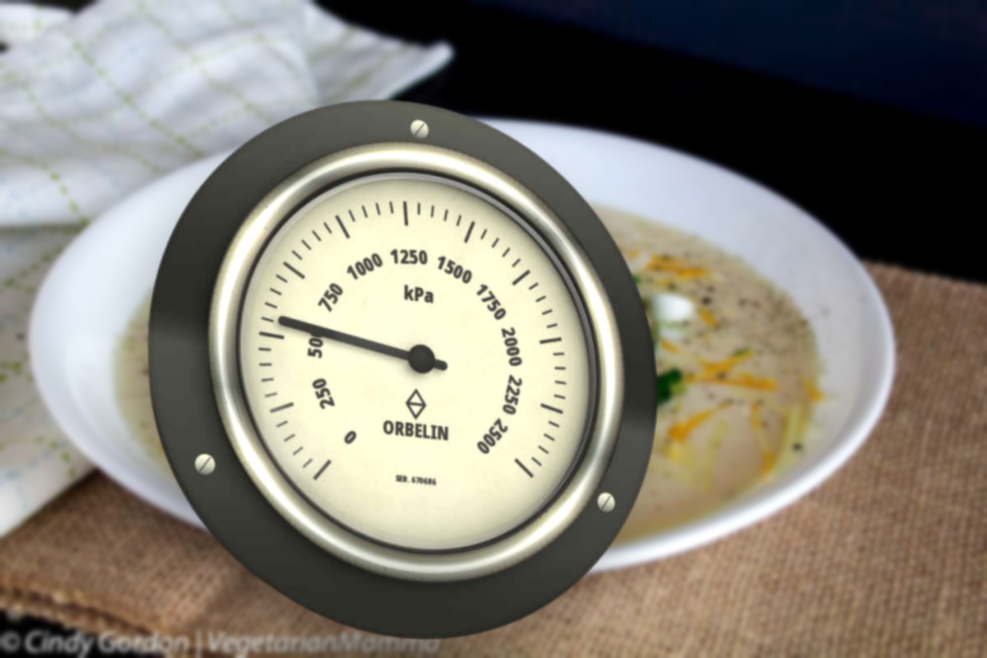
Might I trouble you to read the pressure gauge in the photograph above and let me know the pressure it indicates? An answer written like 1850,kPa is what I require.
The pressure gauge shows 550,kPa
